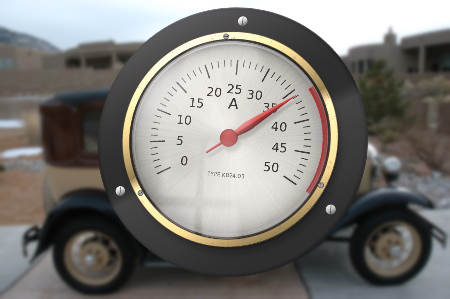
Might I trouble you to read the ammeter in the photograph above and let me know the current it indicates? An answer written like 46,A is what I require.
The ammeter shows 36,A
